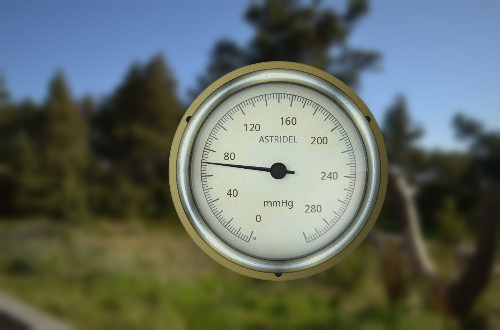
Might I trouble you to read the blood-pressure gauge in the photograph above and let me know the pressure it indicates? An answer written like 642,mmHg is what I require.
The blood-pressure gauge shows 70,mmHg
